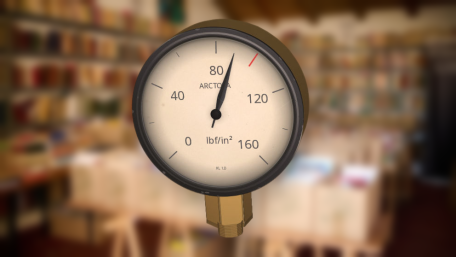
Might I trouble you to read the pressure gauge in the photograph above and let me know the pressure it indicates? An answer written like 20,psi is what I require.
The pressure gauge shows 90,psi
